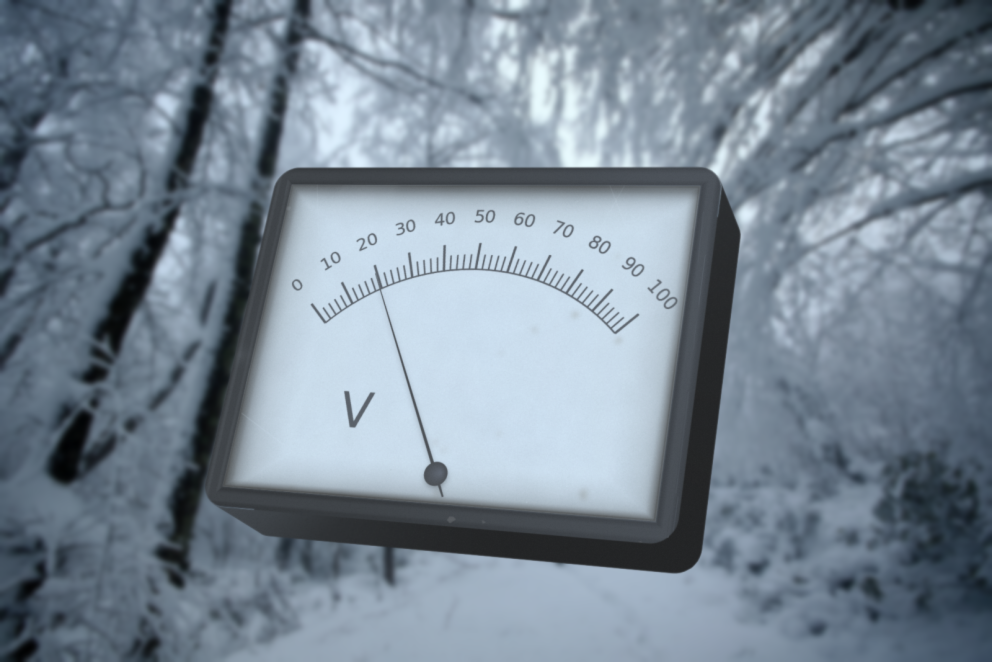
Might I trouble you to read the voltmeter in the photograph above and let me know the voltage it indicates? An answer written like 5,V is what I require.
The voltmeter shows 20,V
